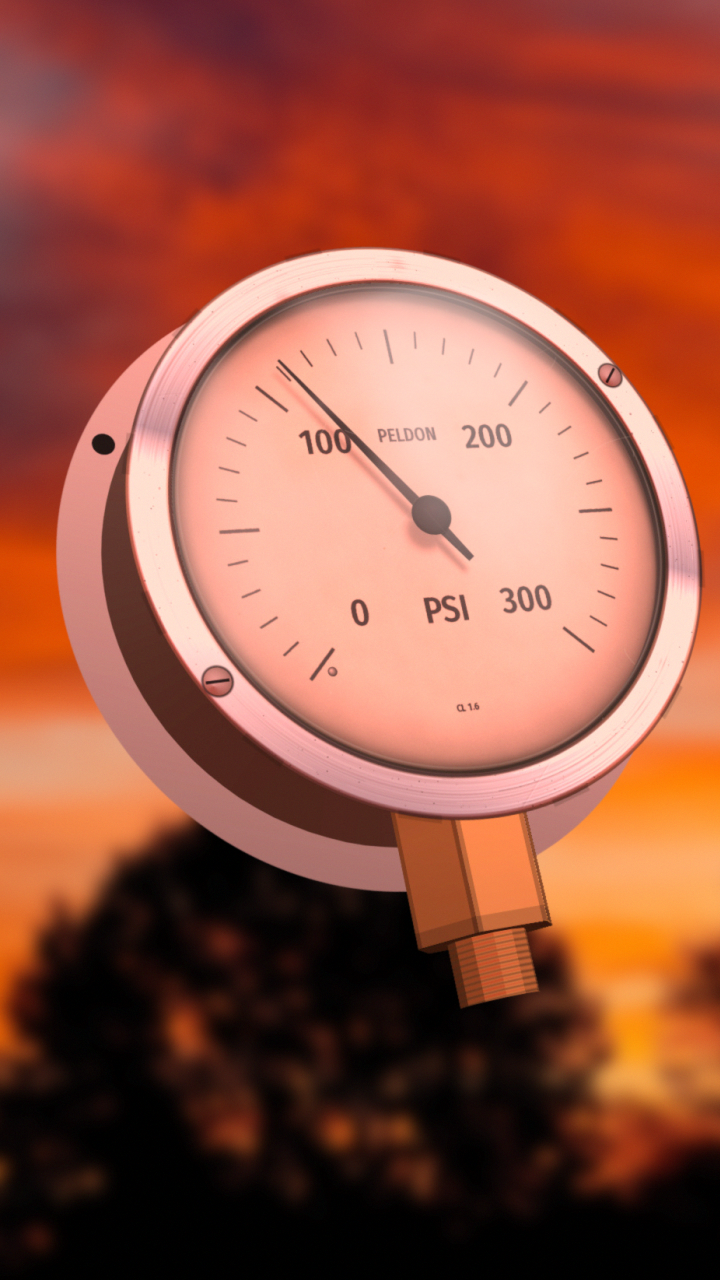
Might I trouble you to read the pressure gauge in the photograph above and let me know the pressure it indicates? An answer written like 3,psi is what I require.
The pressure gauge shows 110,psi
